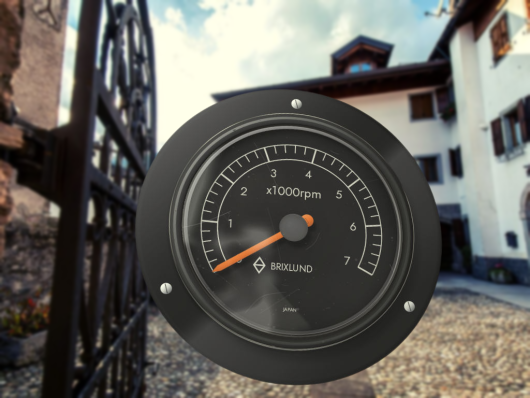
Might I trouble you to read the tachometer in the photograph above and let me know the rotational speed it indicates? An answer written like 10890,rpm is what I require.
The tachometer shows 0,rpm
